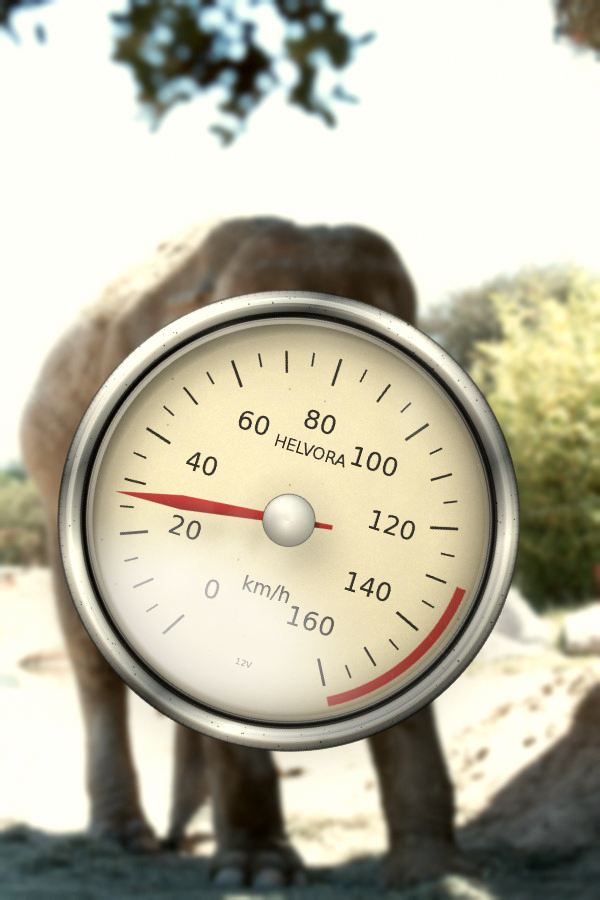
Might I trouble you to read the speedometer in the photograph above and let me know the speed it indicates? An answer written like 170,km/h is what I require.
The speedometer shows 27.5,km/h
